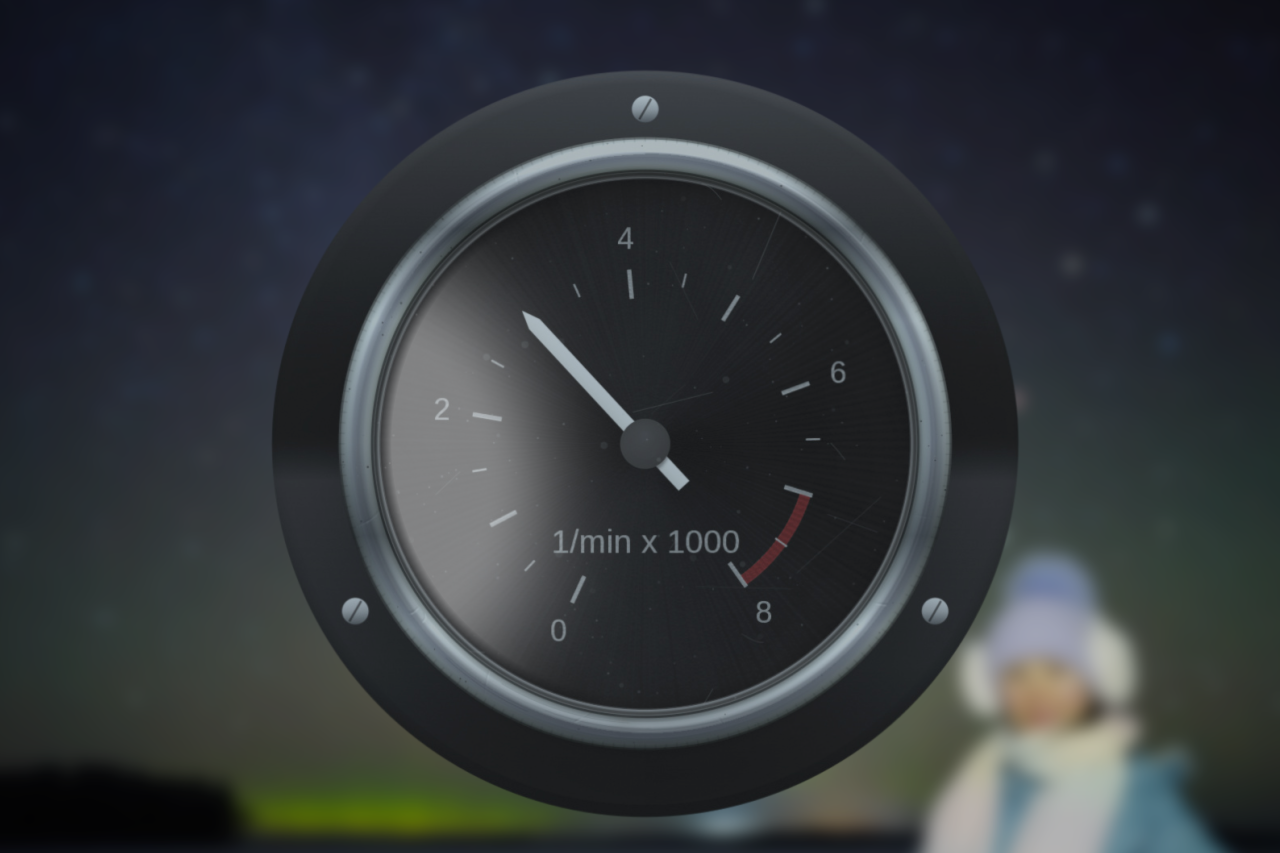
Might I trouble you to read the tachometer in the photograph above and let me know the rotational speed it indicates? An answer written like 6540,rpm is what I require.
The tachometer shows 3000,rpm
